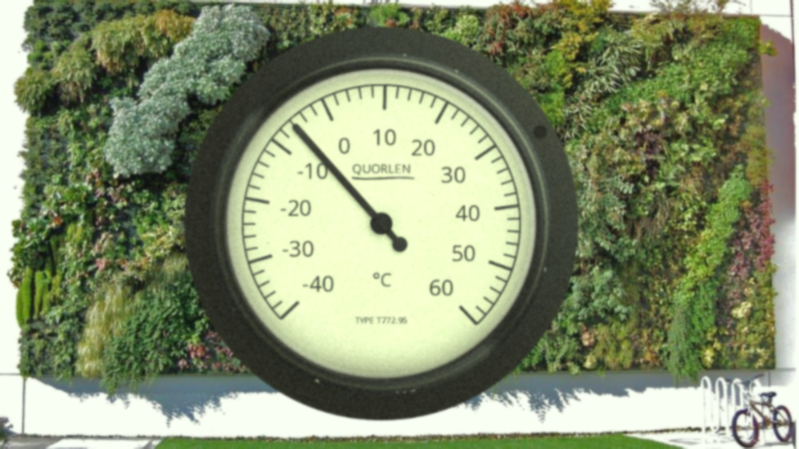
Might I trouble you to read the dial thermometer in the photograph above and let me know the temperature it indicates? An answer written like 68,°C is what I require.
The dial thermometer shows -6,°C
